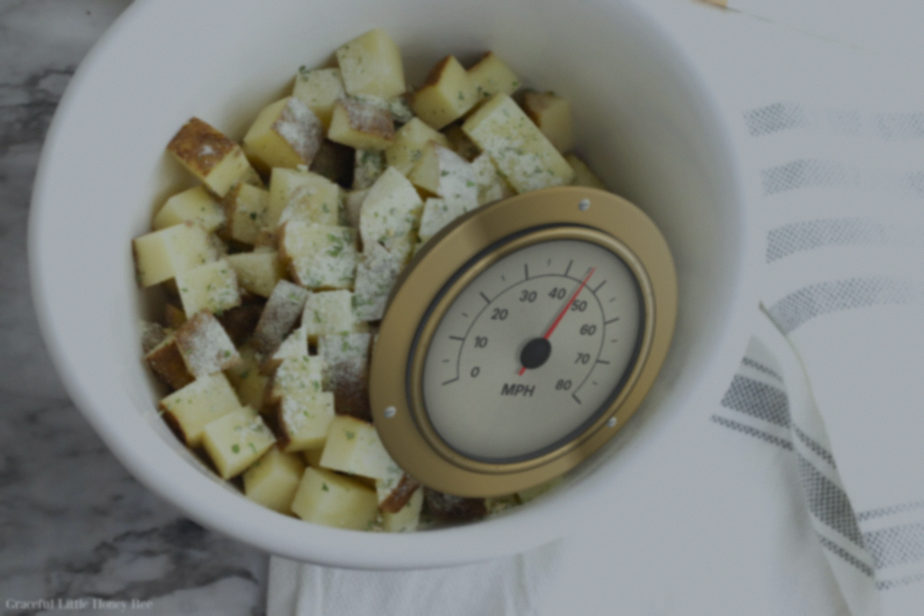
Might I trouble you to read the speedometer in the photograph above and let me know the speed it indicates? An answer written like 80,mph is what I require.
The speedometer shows 45,mph
